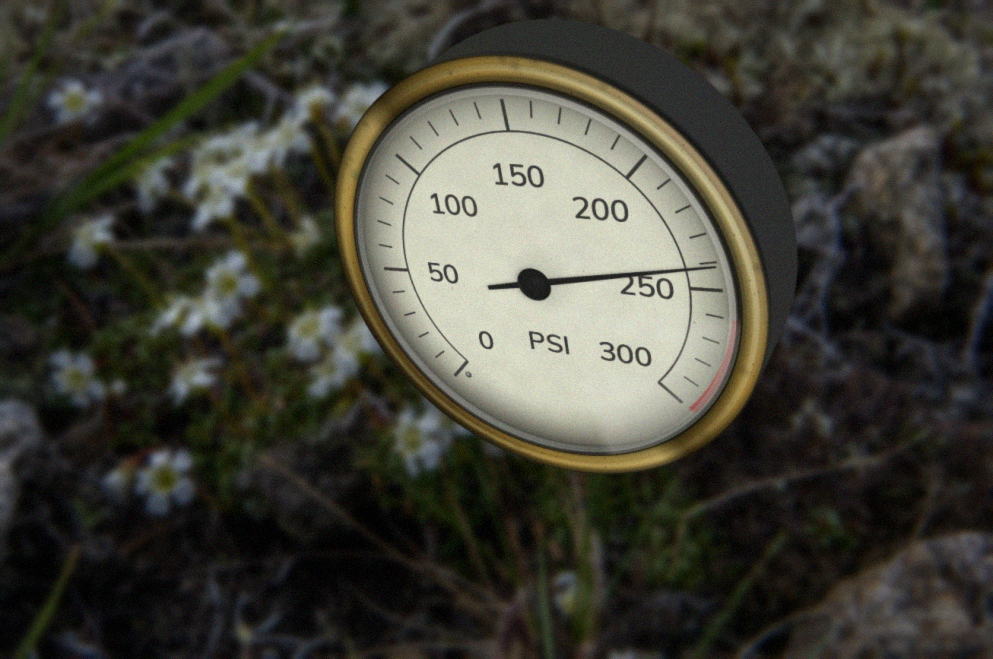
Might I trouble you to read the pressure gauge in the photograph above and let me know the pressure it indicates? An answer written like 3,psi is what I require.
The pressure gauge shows 240,psi
